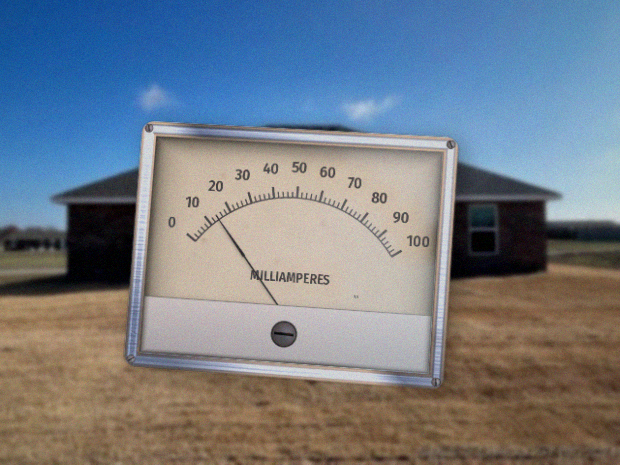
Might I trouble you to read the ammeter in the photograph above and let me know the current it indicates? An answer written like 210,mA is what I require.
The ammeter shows 14,mA
